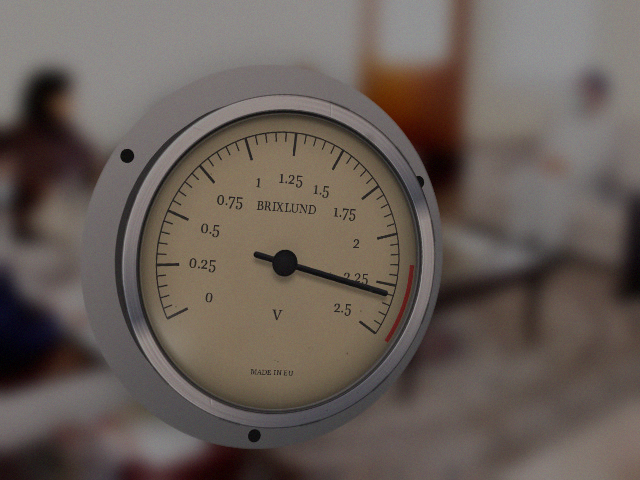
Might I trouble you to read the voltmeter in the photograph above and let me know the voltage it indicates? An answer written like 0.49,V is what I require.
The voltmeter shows 2.3,V
